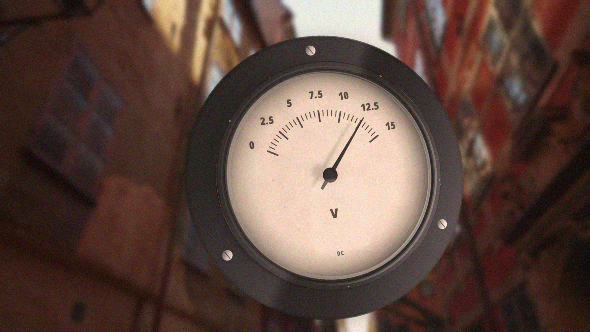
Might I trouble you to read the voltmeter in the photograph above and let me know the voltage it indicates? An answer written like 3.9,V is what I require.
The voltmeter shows 12.5,V
